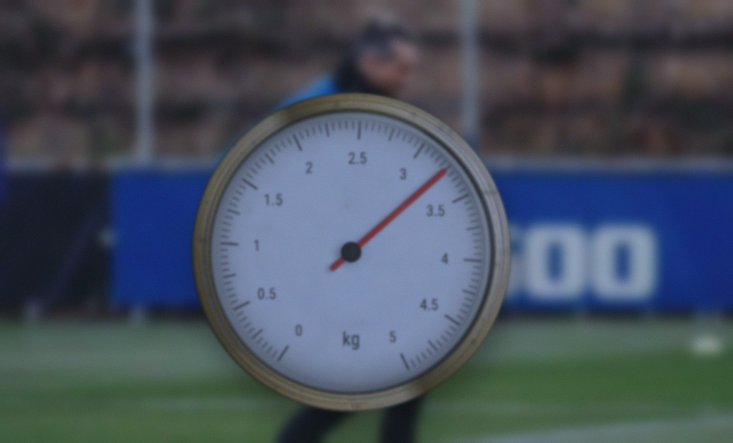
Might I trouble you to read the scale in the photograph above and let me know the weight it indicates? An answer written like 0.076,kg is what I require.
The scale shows 3.25,kg
